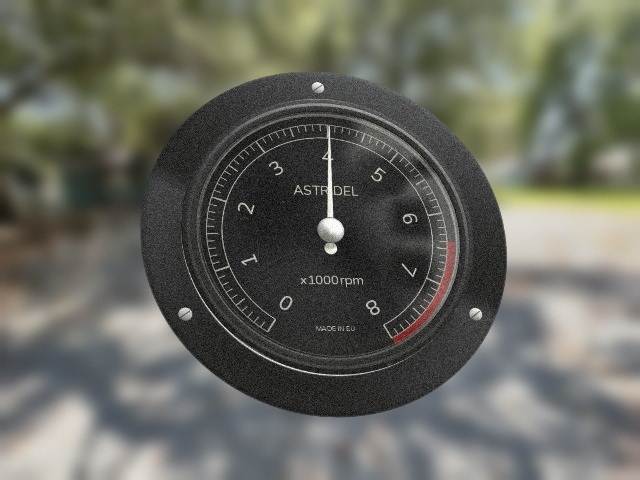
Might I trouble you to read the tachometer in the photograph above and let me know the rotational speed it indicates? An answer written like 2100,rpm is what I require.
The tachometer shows 4000,rpm
